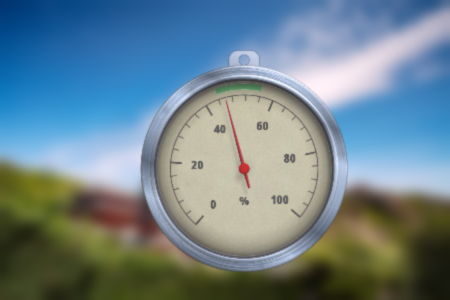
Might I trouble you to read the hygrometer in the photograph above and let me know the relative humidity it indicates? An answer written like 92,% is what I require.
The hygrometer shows 46,%
